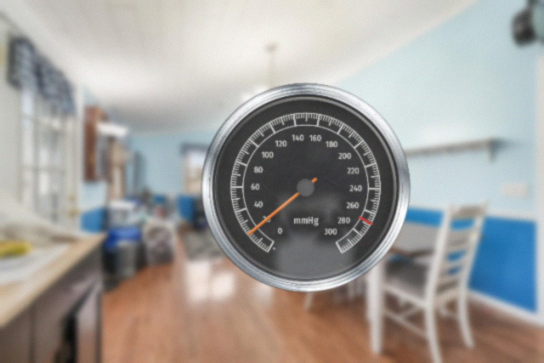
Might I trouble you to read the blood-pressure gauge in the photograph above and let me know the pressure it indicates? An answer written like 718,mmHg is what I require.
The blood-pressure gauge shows 20,mmHg
